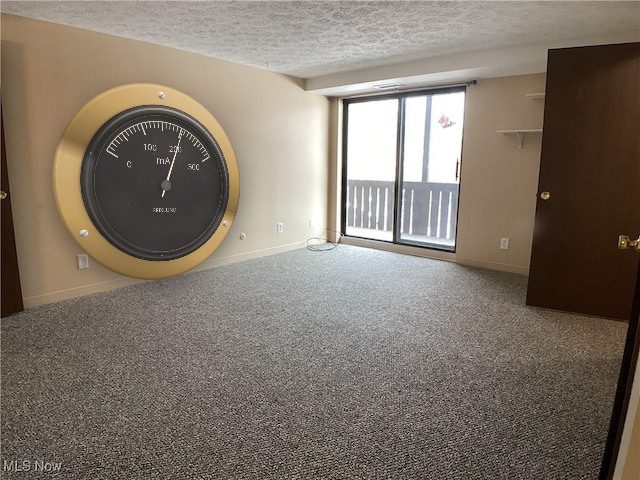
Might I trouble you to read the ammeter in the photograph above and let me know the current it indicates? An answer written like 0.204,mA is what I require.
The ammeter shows 200,mA
